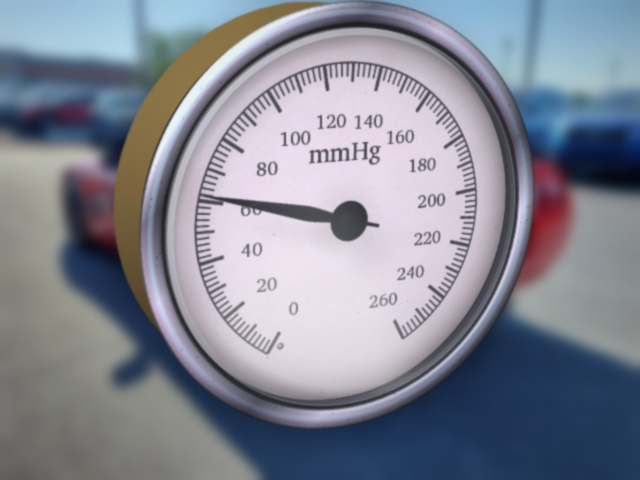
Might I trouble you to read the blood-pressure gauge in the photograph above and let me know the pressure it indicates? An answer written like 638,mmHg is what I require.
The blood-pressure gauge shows 62,mmHg
